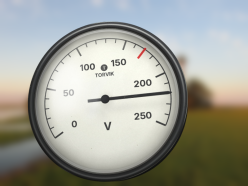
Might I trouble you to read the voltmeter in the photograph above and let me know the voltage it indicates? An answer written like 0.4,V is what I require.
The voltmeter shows 220,V
